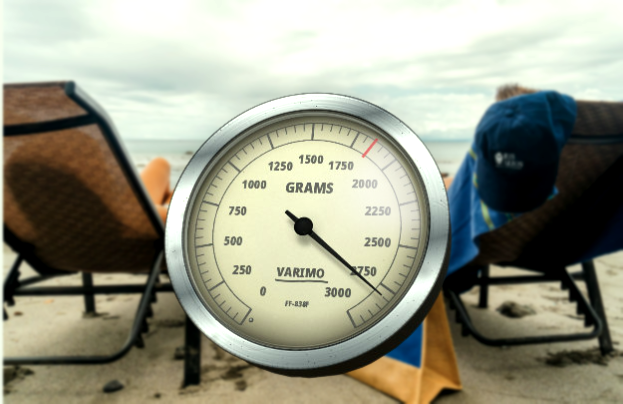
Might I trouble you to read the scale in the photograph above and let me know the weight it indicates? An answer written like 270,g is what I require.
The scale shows 2800,g
